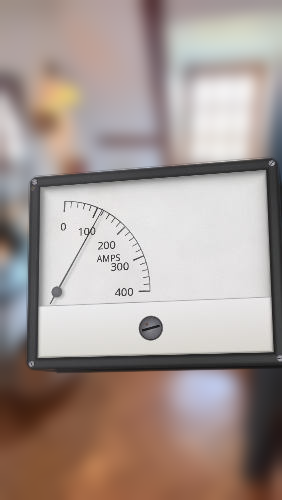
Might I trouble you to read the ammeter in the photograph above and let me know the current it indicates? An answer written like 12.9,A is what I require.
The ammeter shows 120,A
